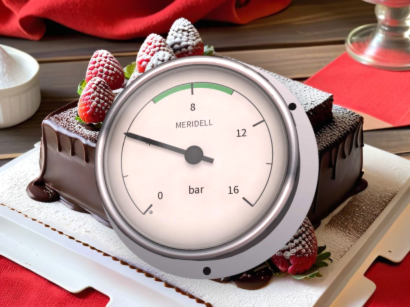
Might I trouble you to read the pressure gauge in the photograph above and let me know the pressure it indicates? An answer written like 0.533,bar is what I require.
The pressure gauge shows 4,bar
